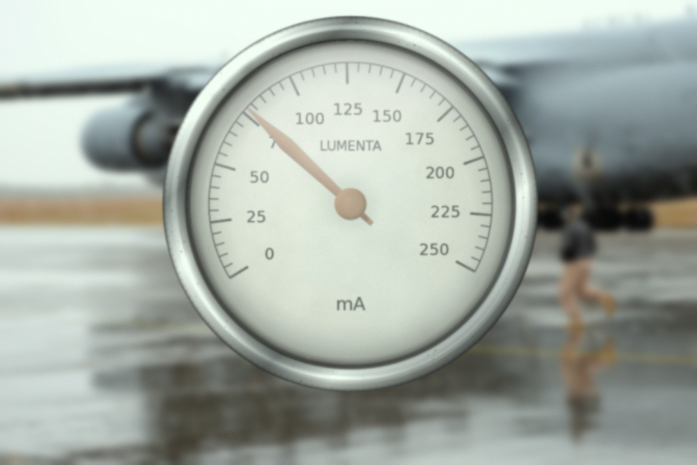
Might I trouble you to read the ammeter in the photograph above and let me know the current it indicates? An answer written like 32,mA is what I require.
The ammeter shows 77.5,mA
